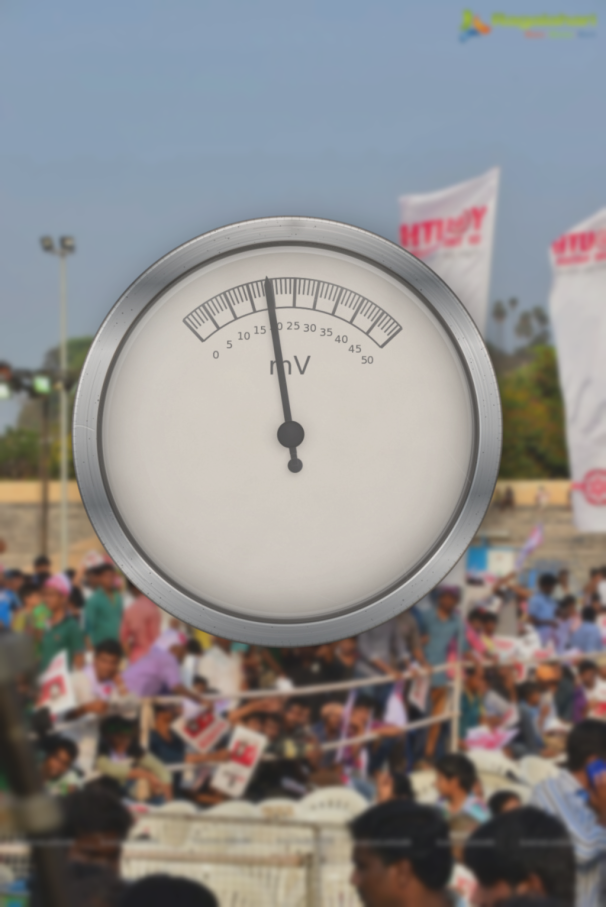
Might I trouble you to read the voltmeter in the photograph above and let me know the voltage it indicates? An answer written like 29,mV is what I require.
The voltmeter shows 19,mV
